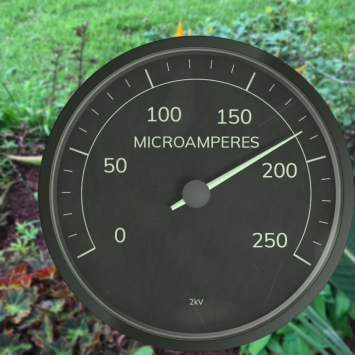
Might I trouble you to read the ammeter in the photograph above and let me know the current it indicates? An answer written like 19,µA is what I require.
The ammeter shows 185,µA
